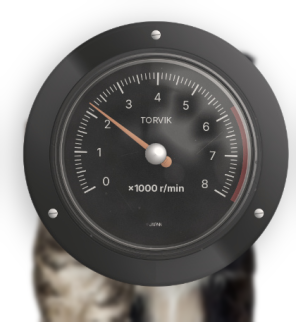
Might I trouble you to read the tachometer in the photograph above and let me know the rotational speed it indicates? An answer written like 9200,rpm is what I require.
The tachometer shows 2200,rpm
